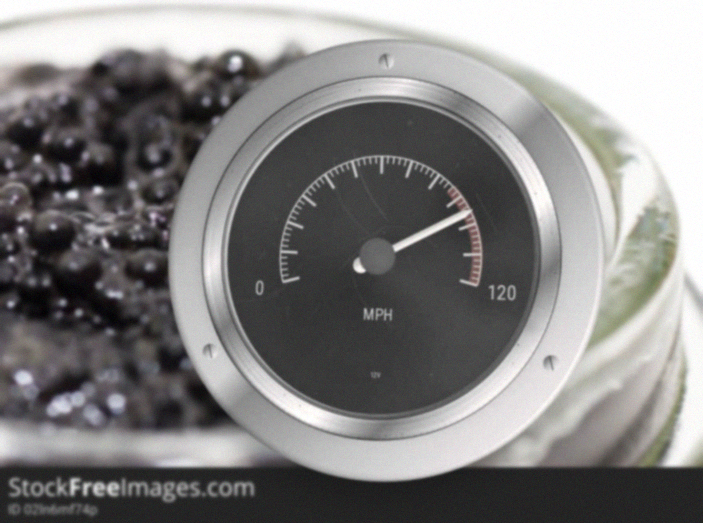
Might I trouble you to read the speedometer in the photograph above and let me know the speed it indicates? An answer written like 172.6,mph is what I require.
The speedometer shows 96,mph
